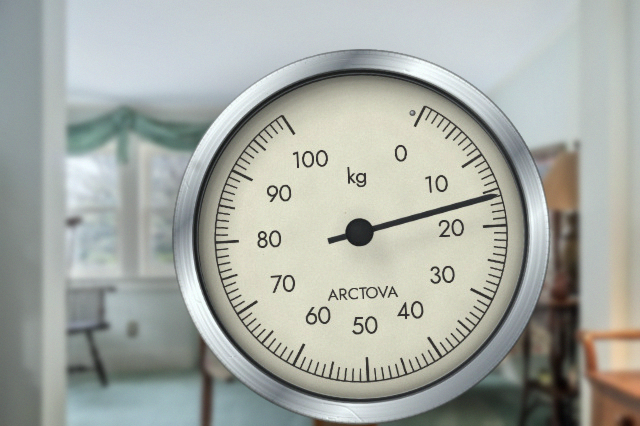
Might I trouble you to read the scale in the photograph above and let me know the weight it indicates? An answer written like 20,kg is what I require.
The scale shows 16,kg
